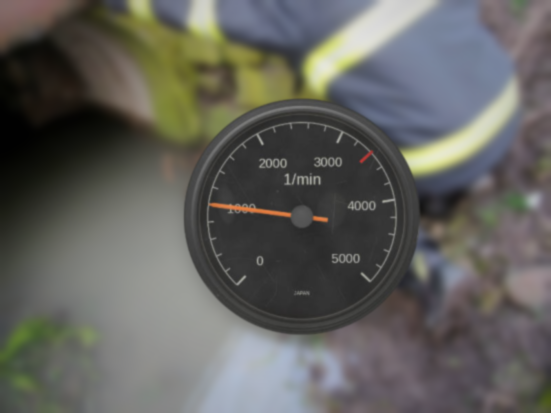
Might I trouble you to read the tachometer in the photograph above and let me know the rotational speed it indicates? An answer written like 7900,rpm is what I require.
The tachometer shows 1000,rpm
